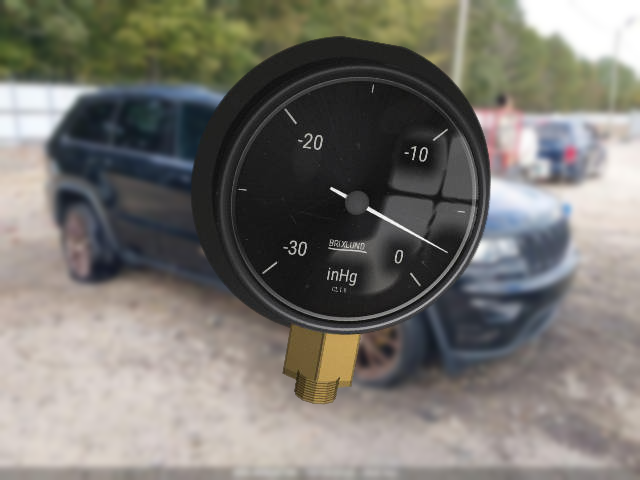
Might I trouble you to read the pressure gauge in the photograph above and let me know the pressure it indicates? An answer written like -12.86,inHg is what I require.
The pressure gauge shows -2.5,inHg
